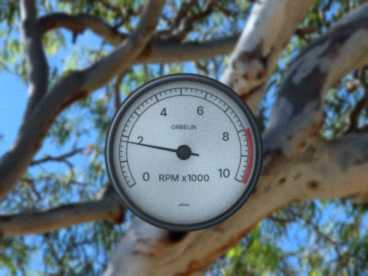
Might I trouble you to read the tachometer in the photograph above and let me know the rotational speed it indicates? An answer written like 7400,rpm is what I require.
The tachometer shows 1800,rpm
